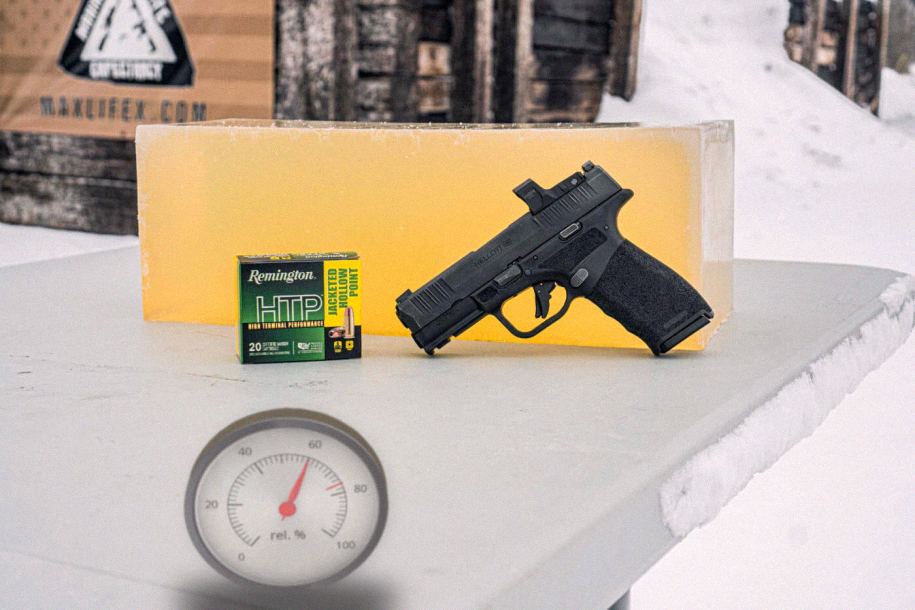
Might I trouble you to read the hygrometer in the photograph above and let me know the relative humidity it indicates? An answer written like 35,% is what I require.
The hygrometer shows 60,%
